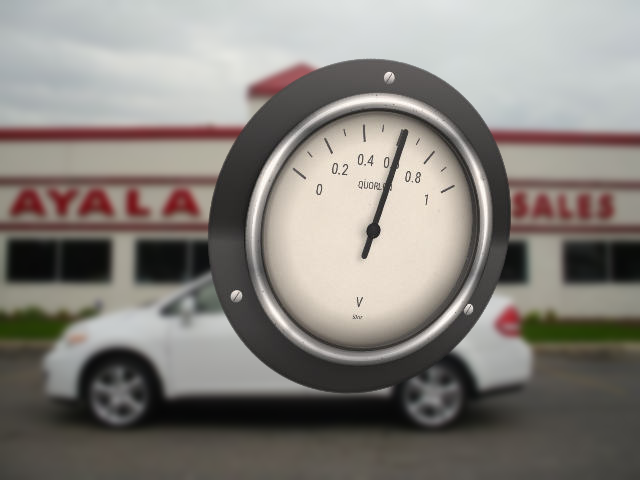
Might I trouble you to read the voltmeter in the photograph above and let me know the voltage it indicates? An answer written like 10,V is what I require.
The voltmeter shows 0.6,V
